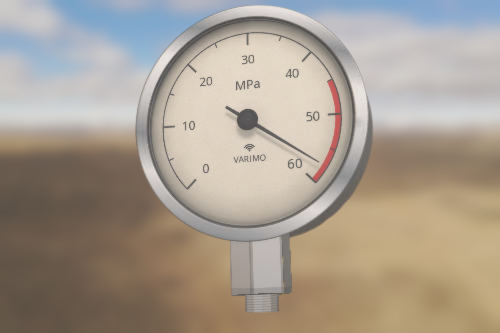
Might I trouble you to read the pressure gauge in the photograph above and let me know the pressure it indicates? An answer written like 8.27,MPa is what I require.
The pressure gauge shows 57.5,MPa
